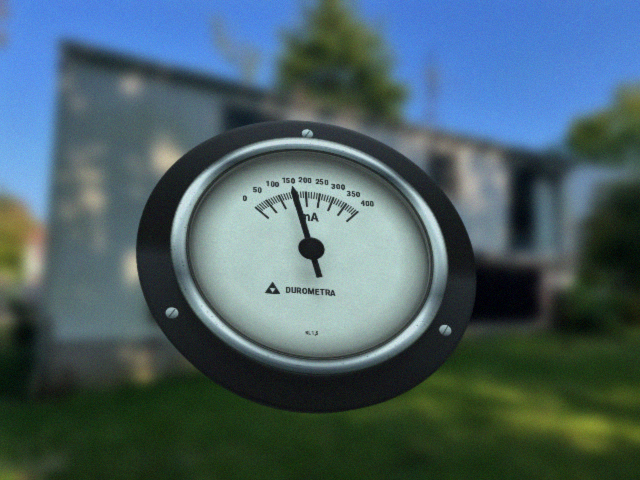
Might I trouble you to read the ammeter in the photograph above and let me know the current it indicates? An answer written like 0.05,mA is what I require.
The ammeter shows 150,mA
